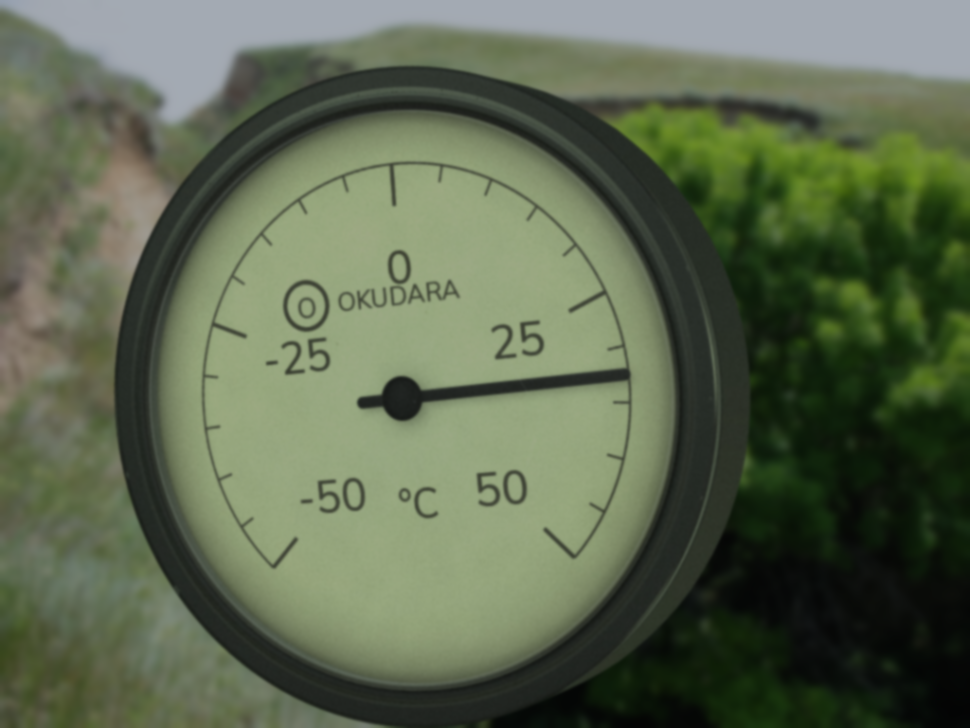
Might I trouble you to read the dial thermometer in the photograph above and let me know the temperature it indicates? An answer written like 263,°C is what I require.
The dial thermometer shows 32.5,°C
